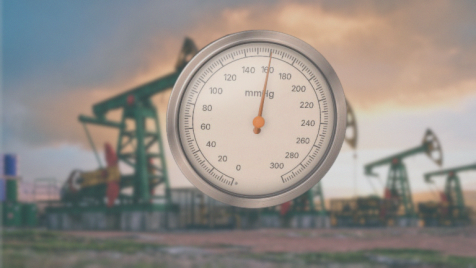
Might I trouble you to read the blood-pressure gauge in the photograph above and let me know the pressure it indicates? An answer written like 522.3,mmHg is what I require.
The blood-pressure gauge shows 160,mmHg
